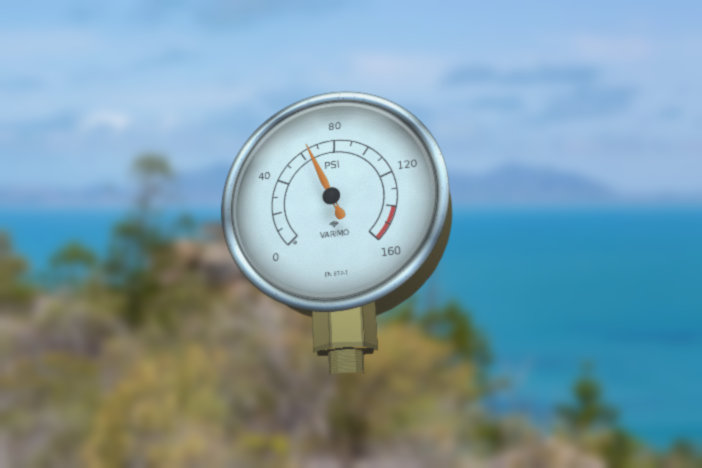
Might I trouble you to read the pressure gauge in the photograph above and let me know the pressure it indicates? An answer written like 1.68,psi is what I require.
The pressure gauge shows 65,psi
